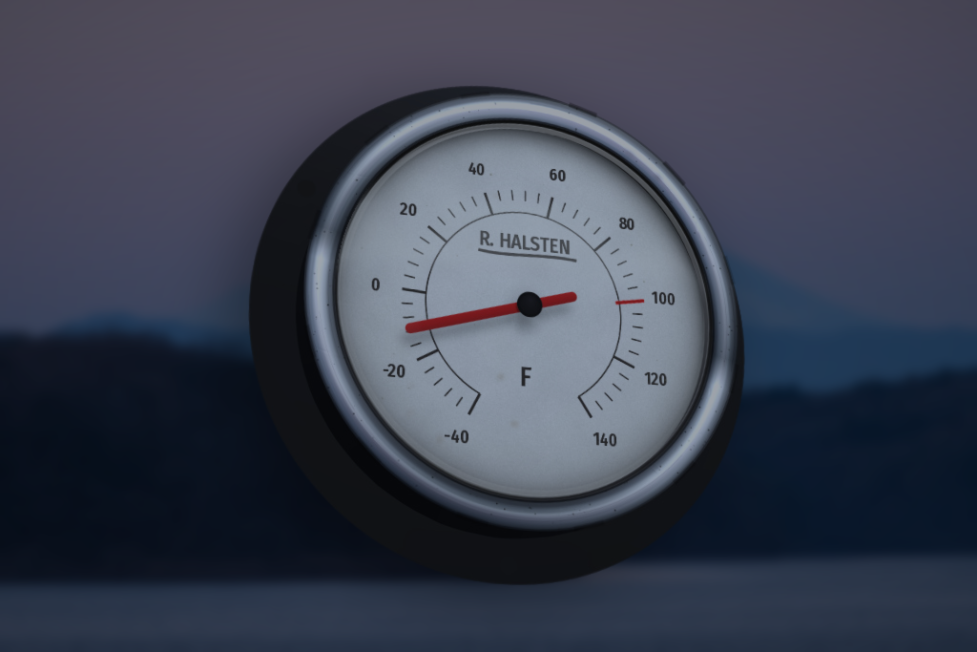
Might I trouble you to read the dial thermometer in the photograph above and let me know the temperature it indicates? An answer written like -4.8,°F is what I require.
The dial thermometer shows -12,°F
